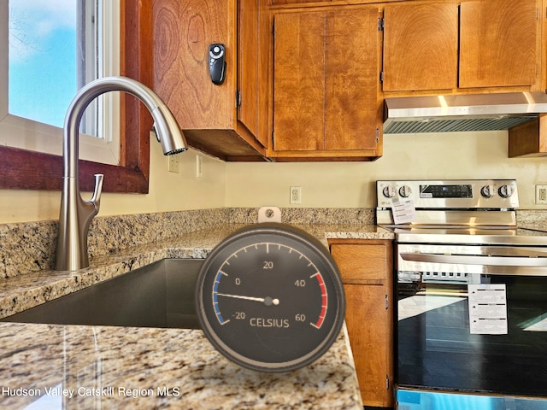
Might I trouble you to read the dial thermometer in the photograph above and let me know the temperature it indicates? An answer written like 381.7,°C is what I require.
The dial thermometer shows -8,°C
